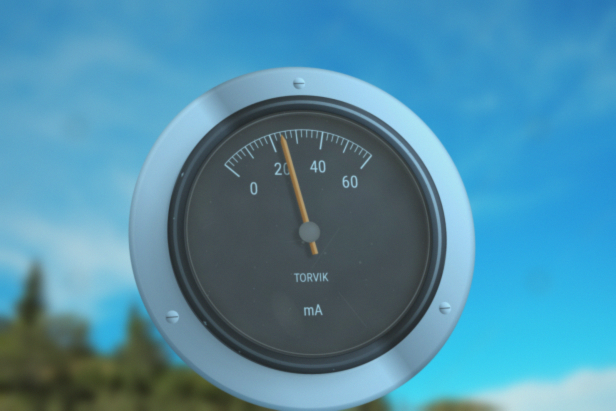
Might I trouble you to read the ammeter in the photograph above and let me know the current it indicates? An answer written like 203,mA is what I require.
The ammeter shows 24,mA
